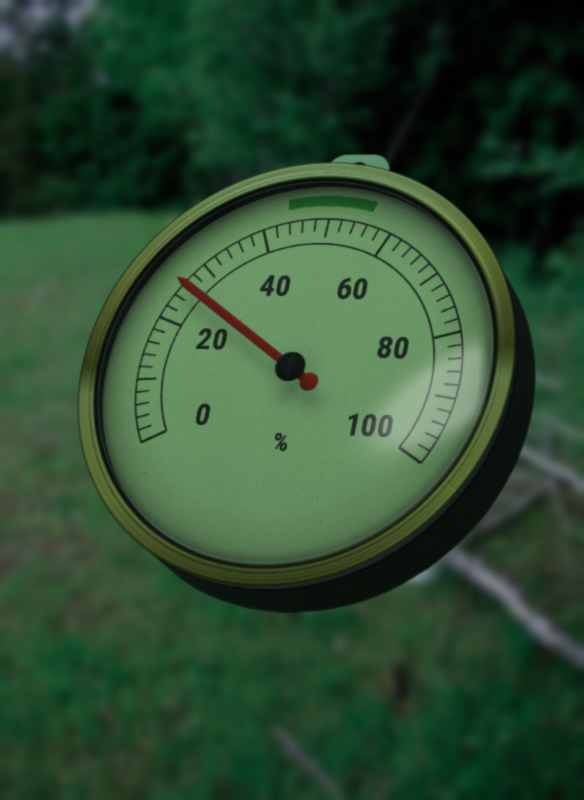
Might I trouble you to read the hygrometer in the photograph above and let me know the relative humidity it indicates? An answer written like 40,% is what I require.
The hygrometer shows 26,%
